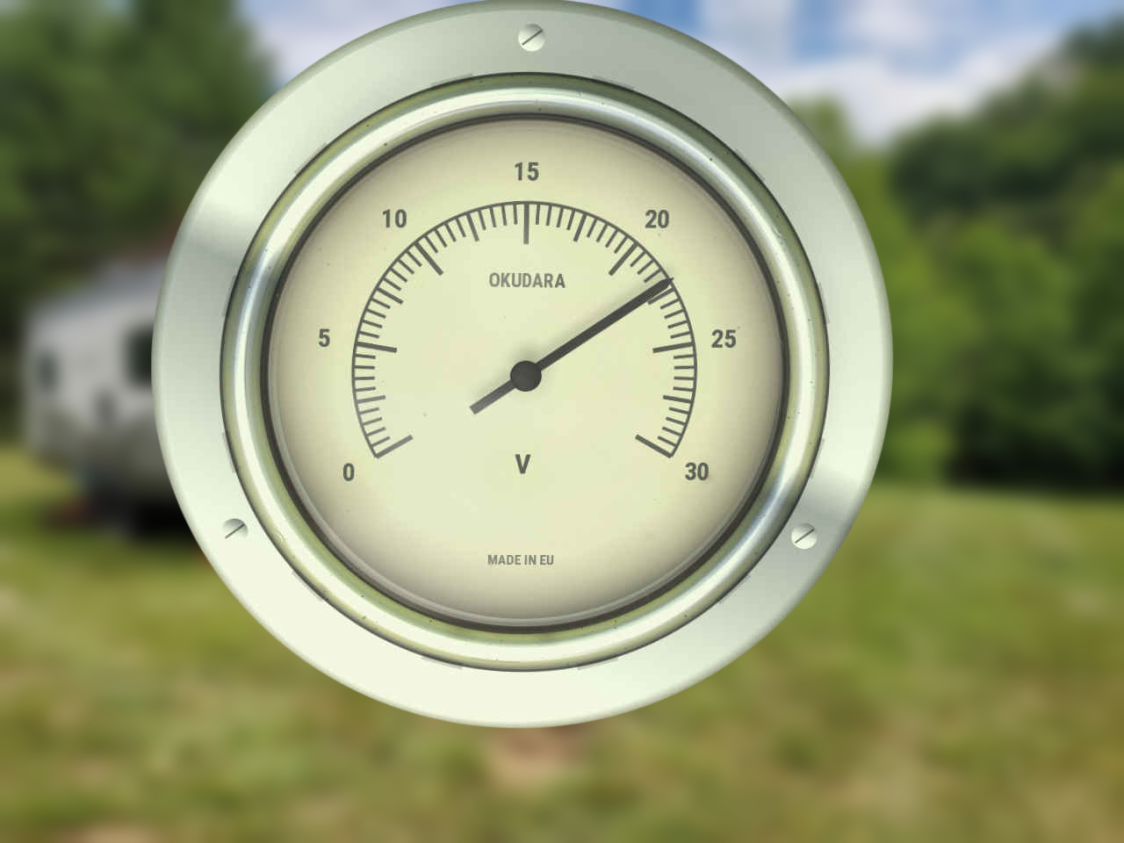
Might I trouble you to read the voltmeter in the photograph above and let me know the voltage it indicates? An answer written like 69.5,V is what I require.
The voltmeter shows 22,V
